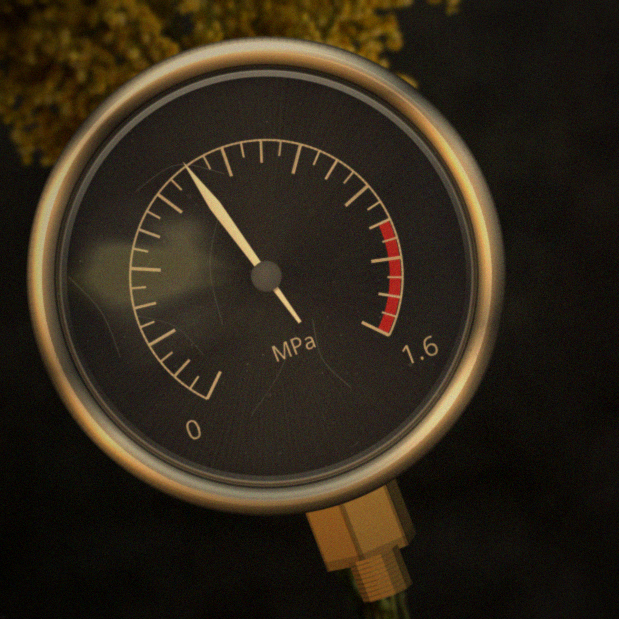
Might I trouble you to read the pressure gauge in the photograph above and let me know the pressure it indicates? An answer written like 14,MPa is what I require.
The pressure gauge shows 0.7,MPa
